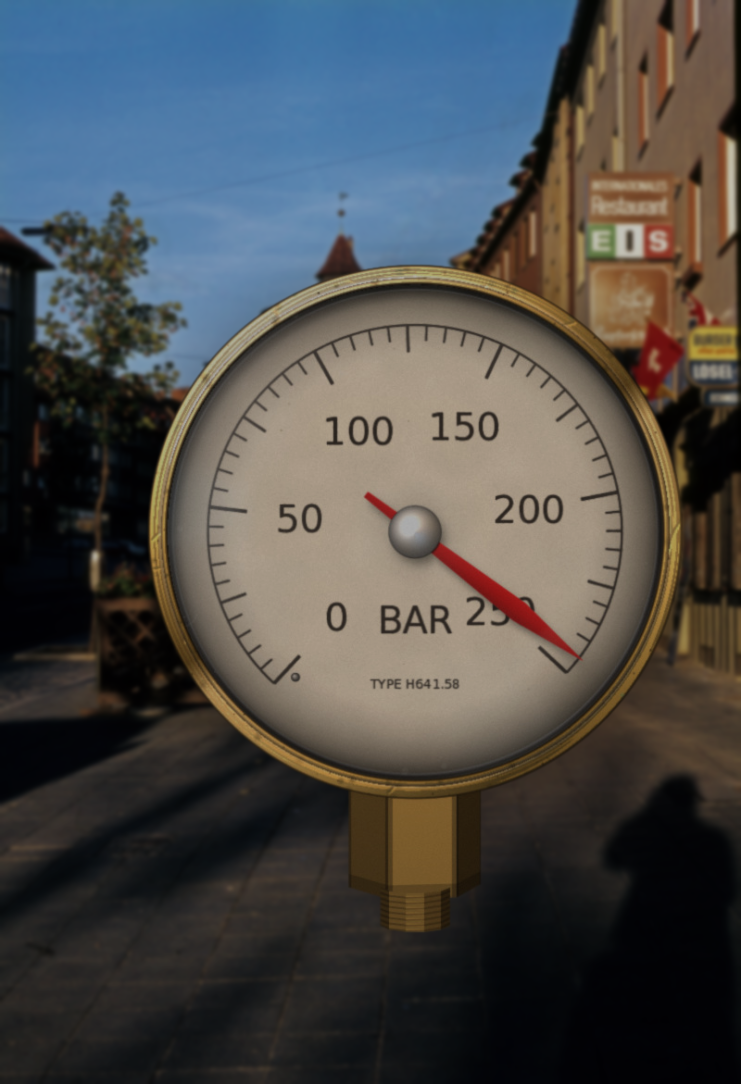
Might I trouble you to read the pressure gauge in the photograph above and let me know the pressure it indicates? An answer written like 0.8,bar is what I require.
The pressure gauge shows 245,bar
